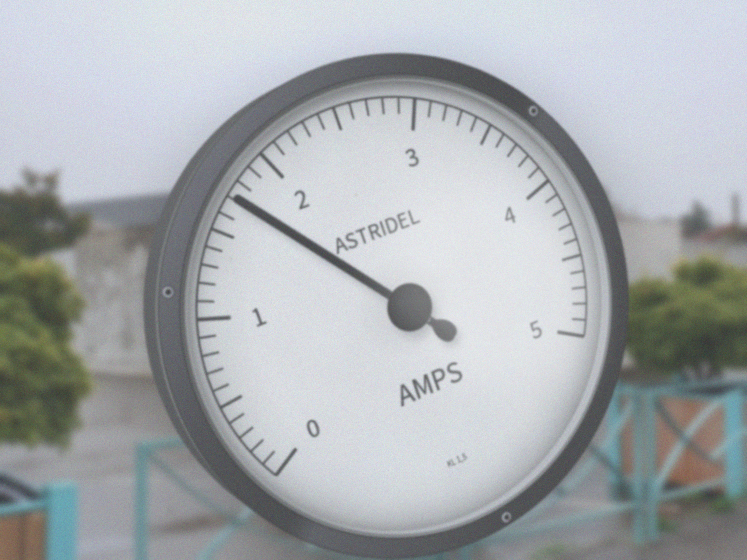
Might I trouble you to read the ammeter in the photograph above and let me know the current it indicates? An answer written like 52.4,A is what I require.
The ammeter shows 1.7,A
